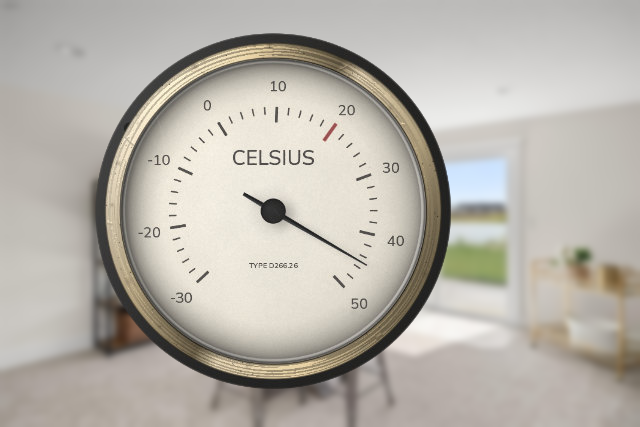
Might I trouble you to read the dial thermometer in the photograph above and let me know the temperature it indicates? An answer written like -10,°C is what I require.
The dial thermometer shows 45,°C
